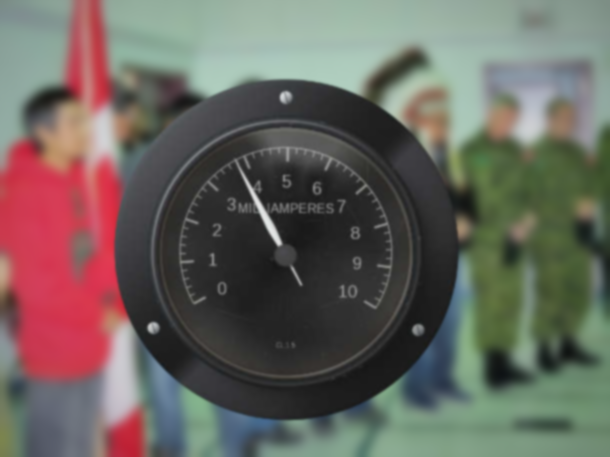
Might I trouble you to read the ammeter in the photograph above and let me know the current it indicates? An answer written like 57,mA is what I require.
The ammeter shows 3.8,mA
